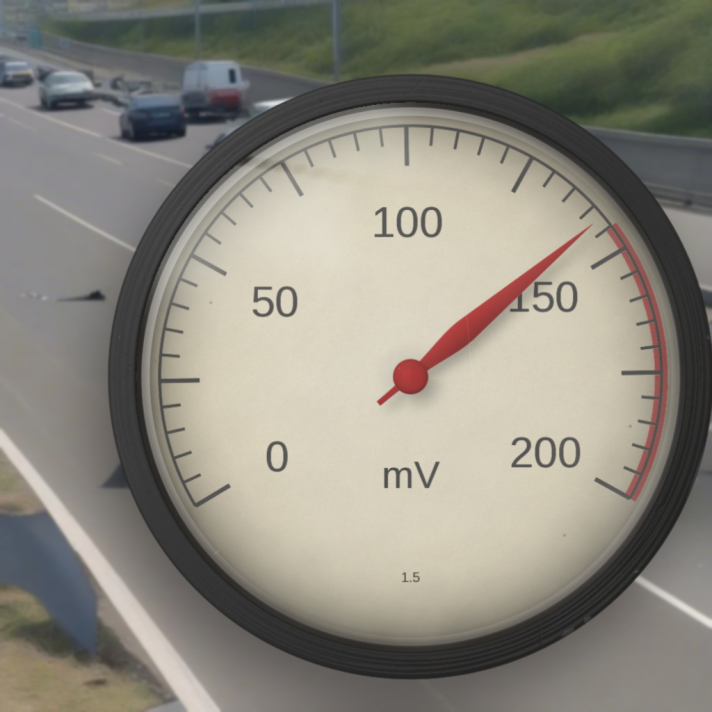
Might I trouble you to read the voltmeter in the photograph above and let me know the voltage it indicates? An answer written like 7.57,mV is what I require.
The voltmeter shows 142.5,mV
